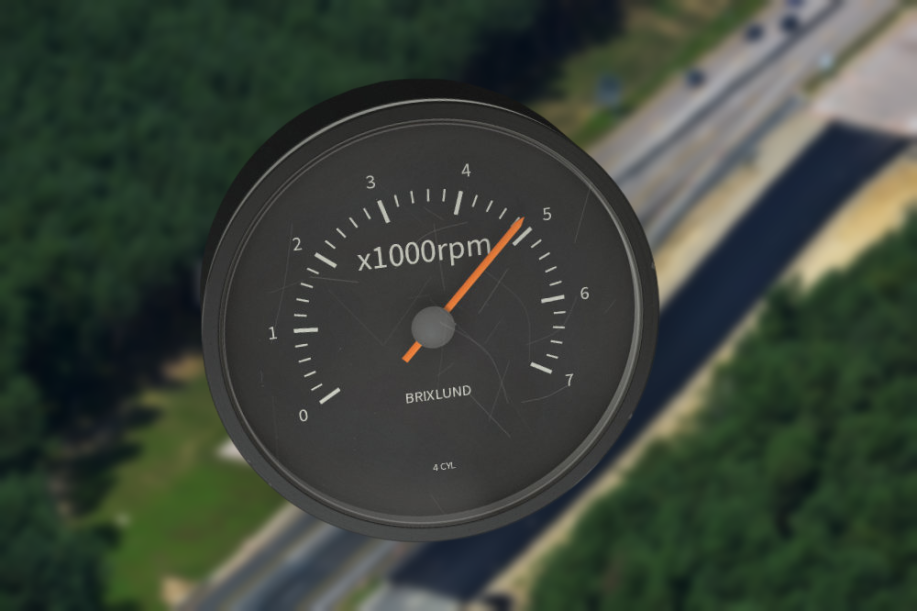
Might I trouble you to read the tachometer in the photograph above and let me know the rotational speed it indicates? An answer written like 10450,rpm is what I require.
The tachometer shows 4800,rpm
